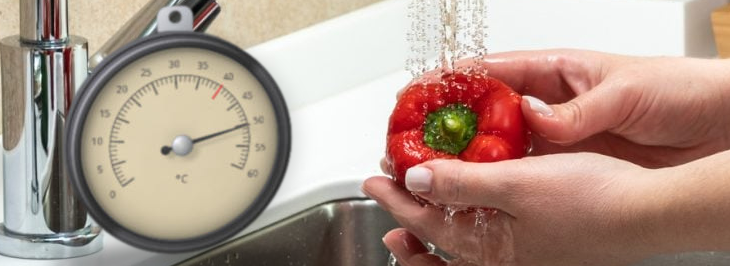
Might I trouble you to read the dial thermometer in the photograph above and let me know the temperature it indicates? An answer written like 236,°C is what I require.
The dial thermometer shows 50,°C
